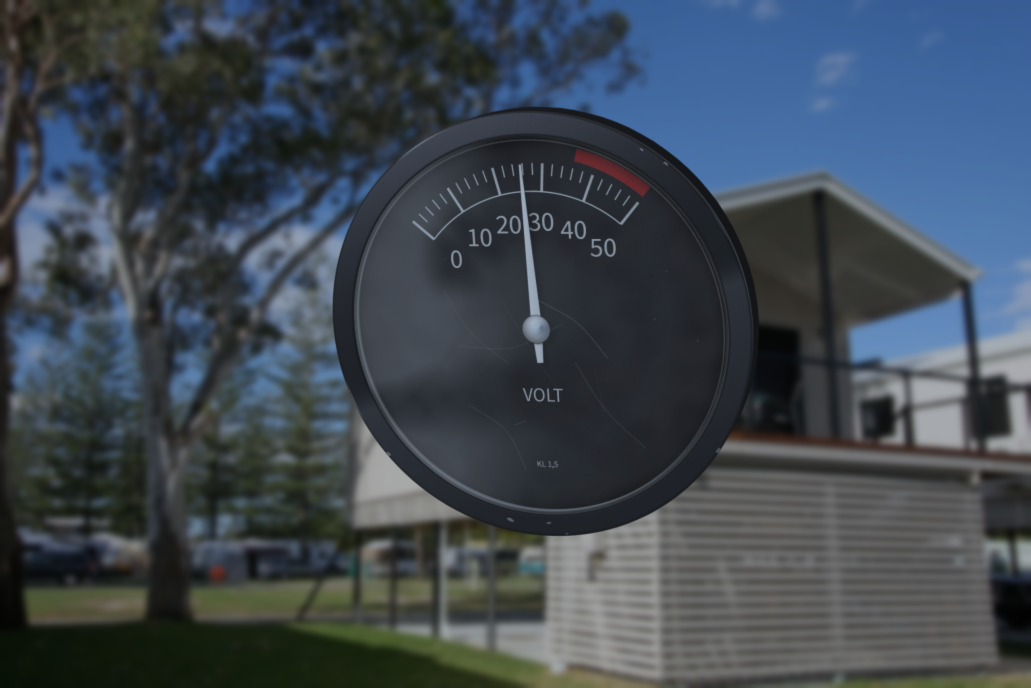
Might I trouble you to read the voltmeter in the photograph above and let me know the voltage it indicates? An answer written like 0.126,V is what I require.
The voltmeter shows 26,V
